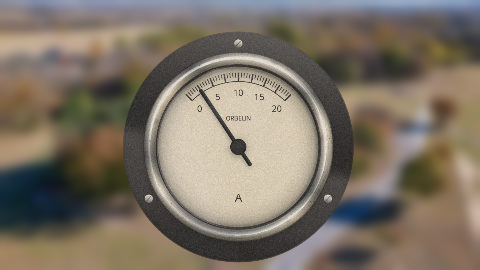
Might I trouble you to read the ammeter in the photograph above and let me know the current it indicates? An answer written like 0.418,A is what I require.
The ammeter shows 2.5,A
